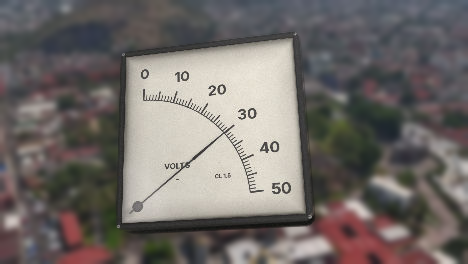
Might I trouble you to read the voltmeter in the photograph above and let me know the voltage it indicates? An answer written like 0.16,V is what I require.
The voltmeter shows 30,V
